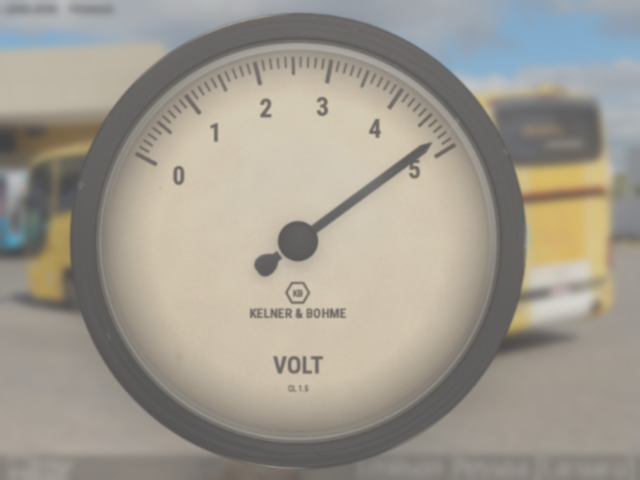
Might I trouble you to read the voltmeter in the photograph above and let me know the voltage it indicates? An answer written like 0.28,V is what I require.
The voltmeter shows 4.8,V
